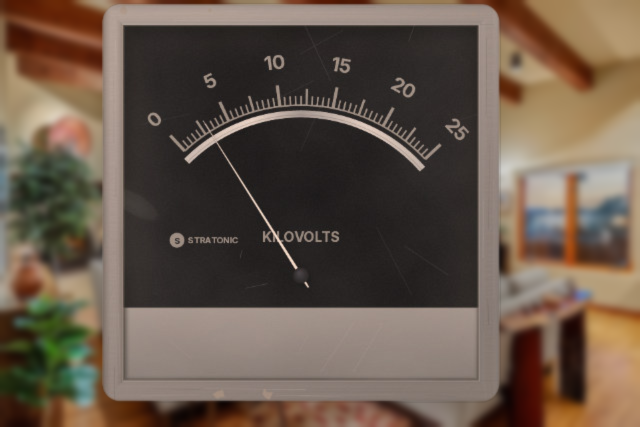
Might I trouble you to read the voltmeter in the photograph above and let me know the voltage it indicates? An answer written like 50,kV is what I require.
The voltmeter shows 3,kV
